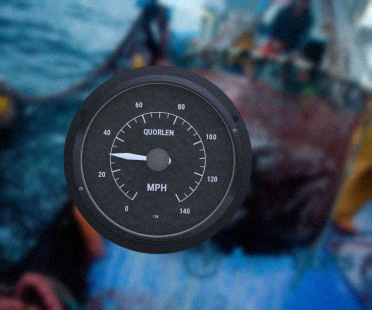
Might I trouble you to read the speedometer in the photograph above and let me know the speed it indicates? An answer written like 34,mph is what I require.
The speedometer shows 30,mph
